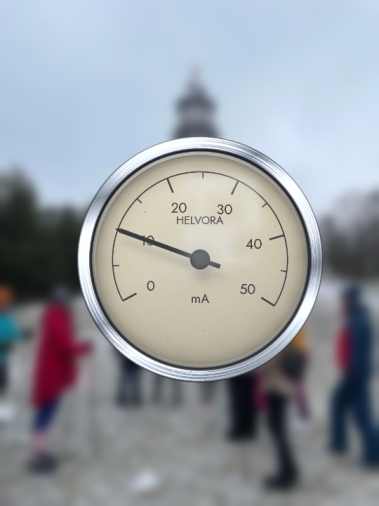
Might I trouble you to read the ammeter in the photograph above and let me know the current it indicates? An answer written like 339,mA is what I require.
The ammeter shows 10,mA
